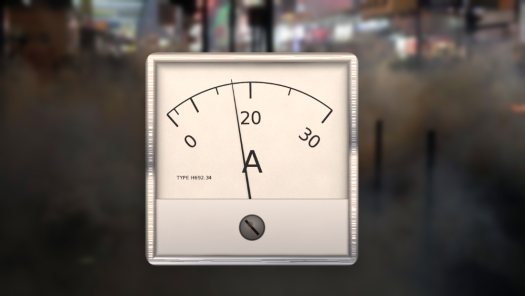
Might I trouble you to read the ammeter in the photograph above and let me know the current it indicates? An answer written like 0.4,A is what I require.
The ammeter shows 17.5,A
